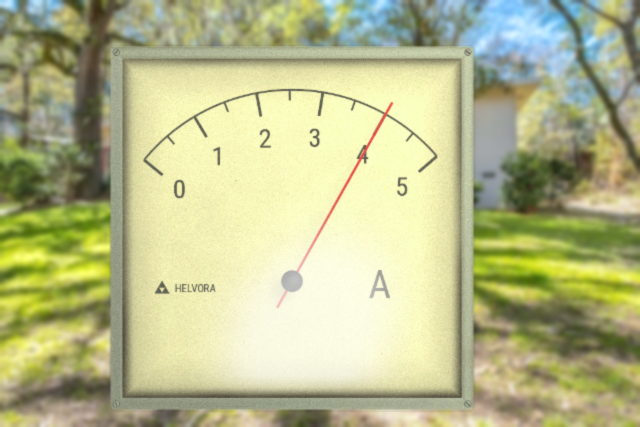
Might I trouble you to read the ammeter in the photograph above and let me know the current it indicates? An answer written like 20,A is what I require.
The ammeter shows 4,A
